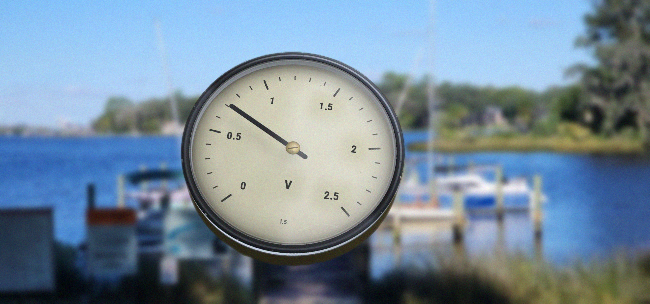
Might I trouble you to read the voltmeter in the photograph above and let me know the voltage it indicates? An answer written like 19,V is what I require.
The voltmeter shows 0.7,V
